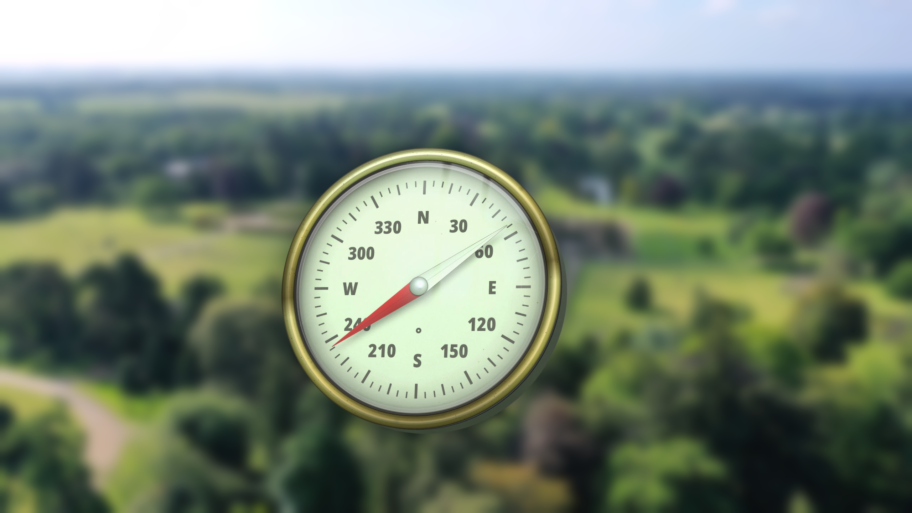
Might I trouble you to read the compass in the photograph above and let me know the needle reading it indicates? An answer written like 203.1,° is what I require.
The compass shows 235,°
